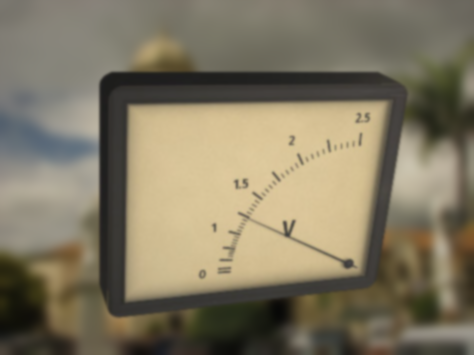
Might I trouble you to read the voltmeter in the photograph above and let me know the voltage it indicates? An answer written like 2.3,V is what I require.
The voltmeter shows 1.25,V
